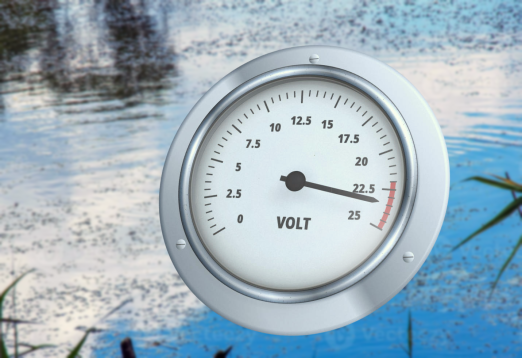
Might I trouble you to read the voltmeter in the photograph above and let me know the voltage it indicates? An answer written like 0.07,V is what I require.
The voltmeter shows 23.5,V
